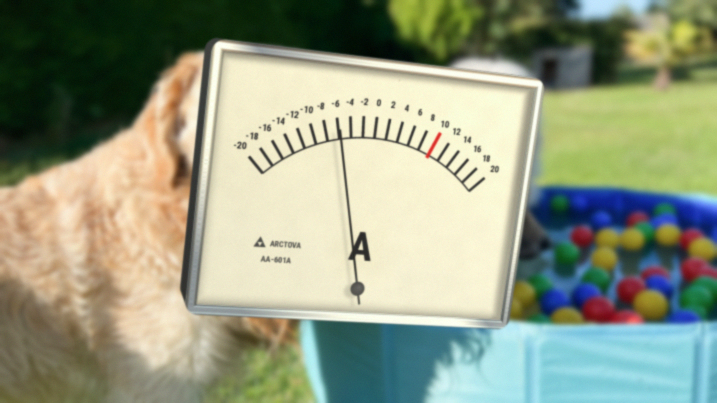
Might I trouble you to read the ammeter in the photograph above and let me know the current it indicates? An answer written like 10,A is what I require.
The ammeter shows -6,A
